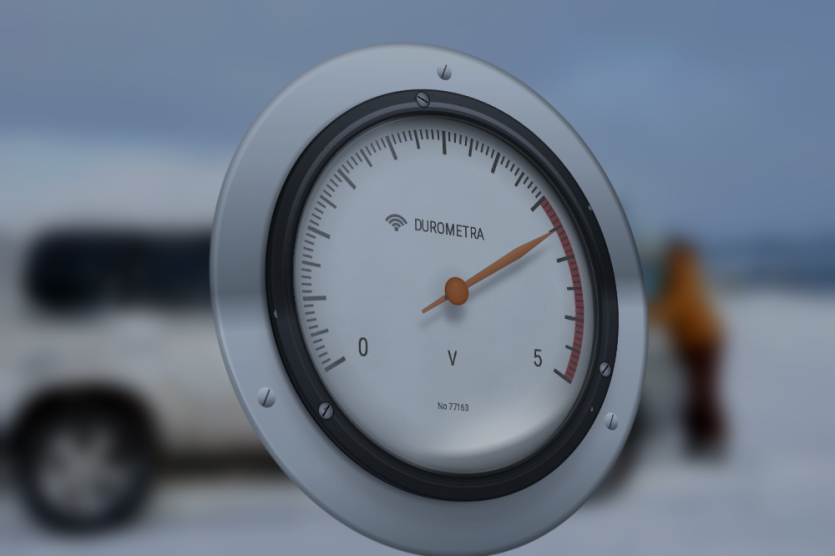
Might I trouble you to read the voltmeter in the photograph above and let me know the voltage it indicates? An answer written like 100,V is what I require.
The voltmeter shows 3.75,V
